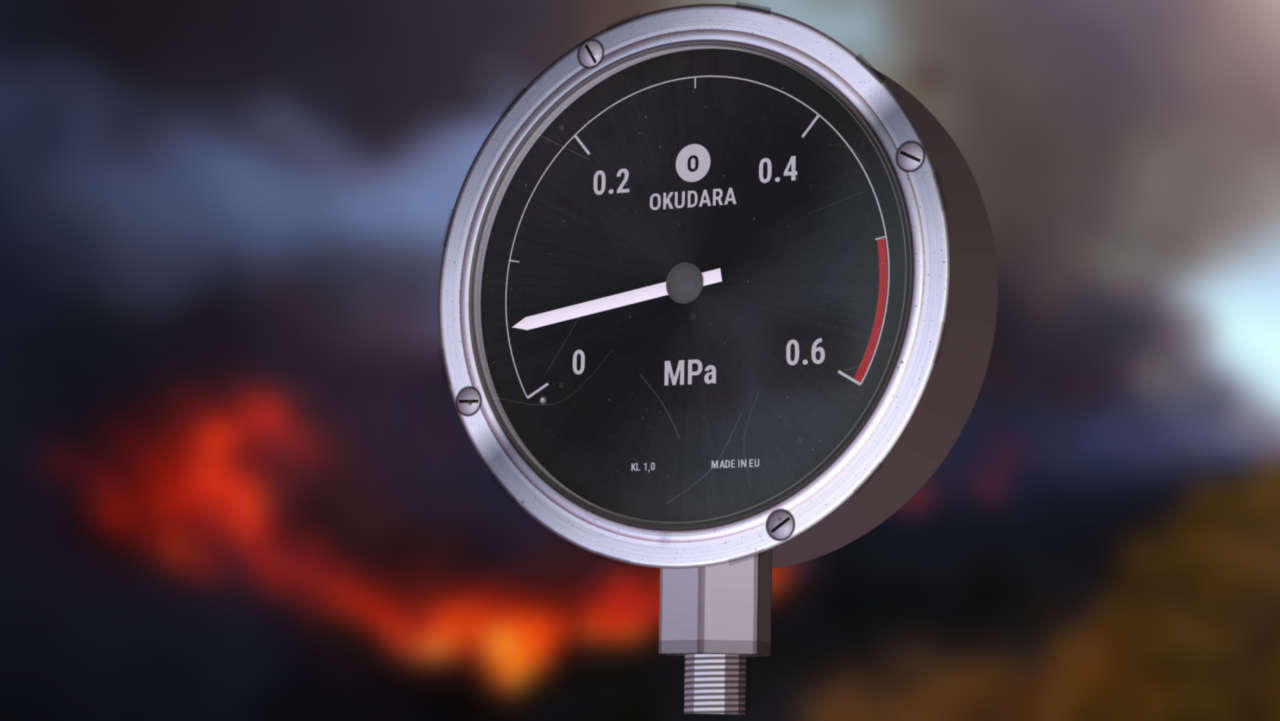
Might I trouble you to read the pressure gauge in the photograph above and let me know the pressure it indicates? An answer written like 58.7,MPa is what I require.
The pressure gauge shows 0.05,MPa
